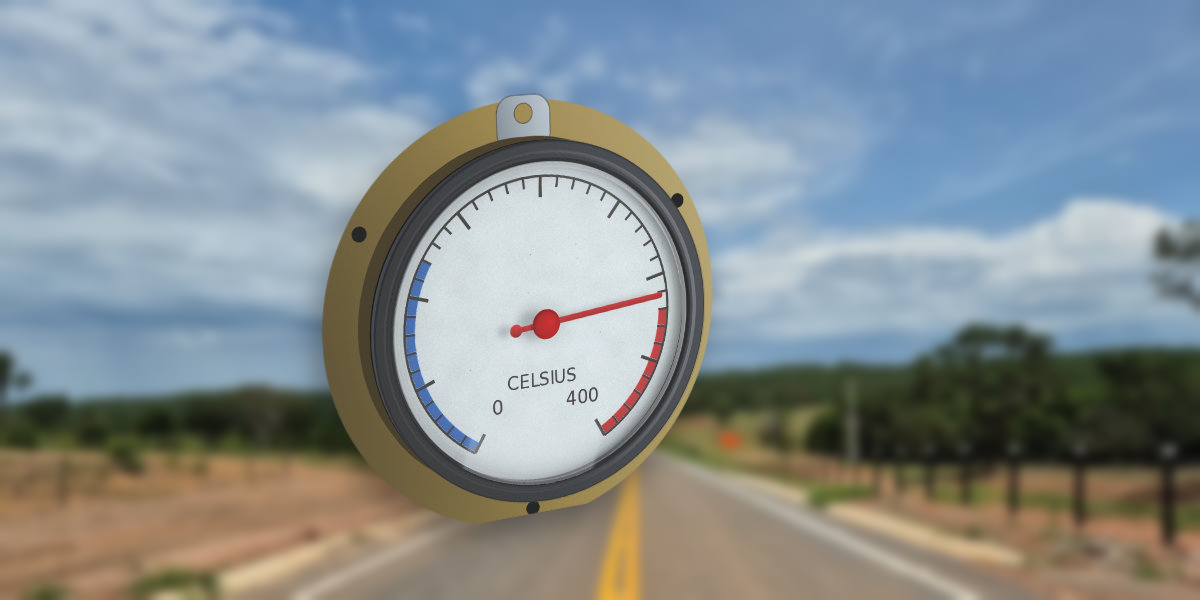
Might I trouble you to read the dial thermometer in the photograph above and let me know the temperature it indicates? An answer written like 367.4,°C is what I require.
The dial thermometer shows 310,°C
